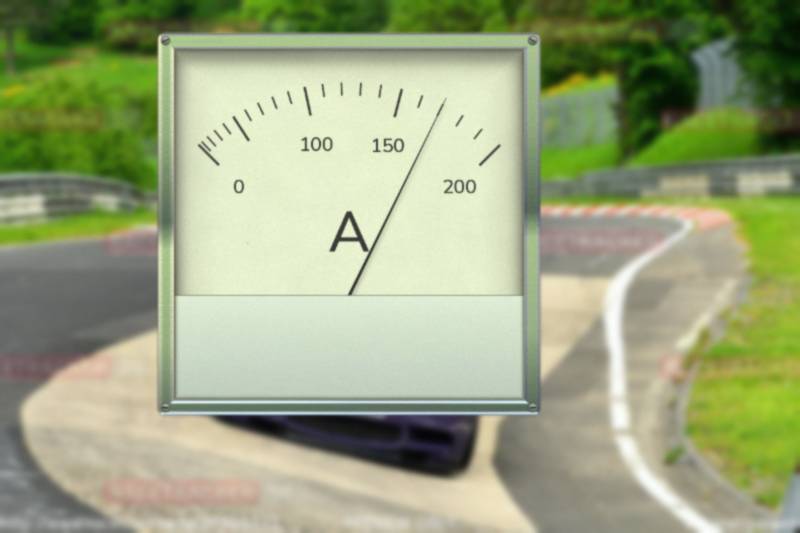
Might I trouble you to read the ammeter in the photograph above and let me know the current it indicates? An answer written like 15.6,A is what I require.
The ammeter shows 170,A
